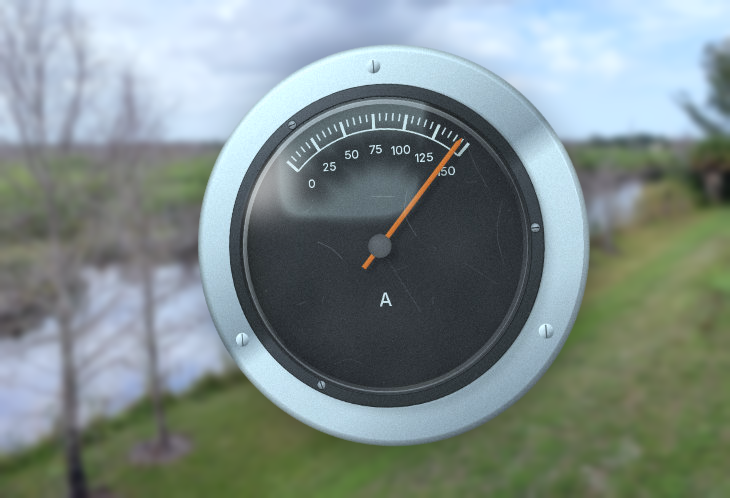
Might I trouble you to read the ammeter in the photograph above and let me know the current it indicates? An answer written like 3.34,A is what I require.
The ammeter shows 145,A
